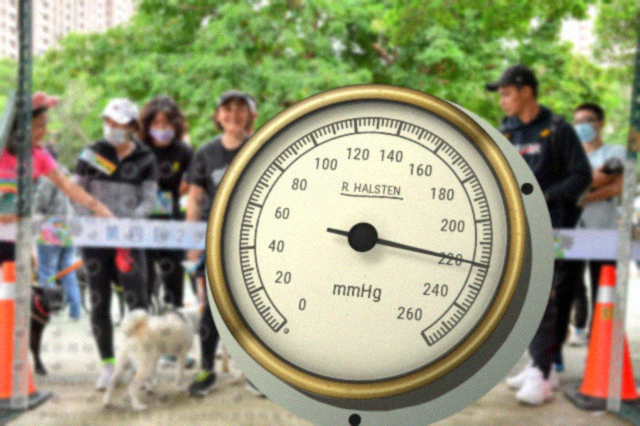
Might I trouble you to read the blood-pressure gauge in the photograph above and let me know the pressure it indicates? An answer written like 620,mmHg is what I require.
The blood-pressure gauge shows 220,mmHg
